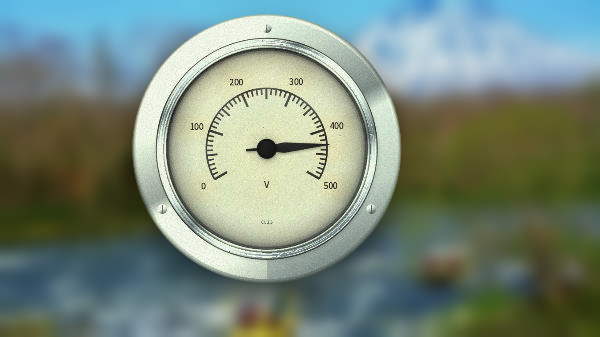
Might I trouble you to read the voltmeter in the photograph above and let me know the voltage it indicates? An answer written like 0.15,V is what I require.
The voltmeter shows 430,V
